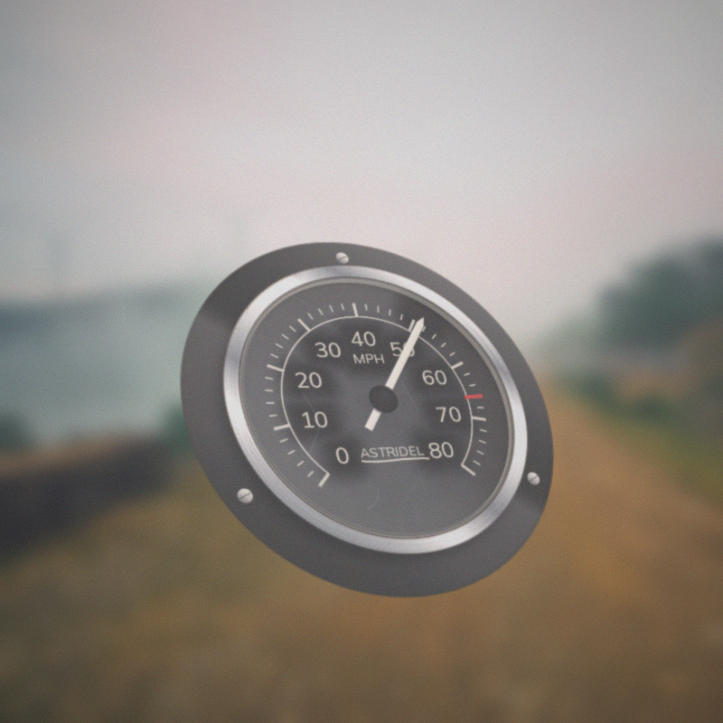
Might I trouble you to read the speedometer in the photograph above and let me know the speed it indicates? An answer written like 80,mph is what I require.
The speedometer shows 51,mph
